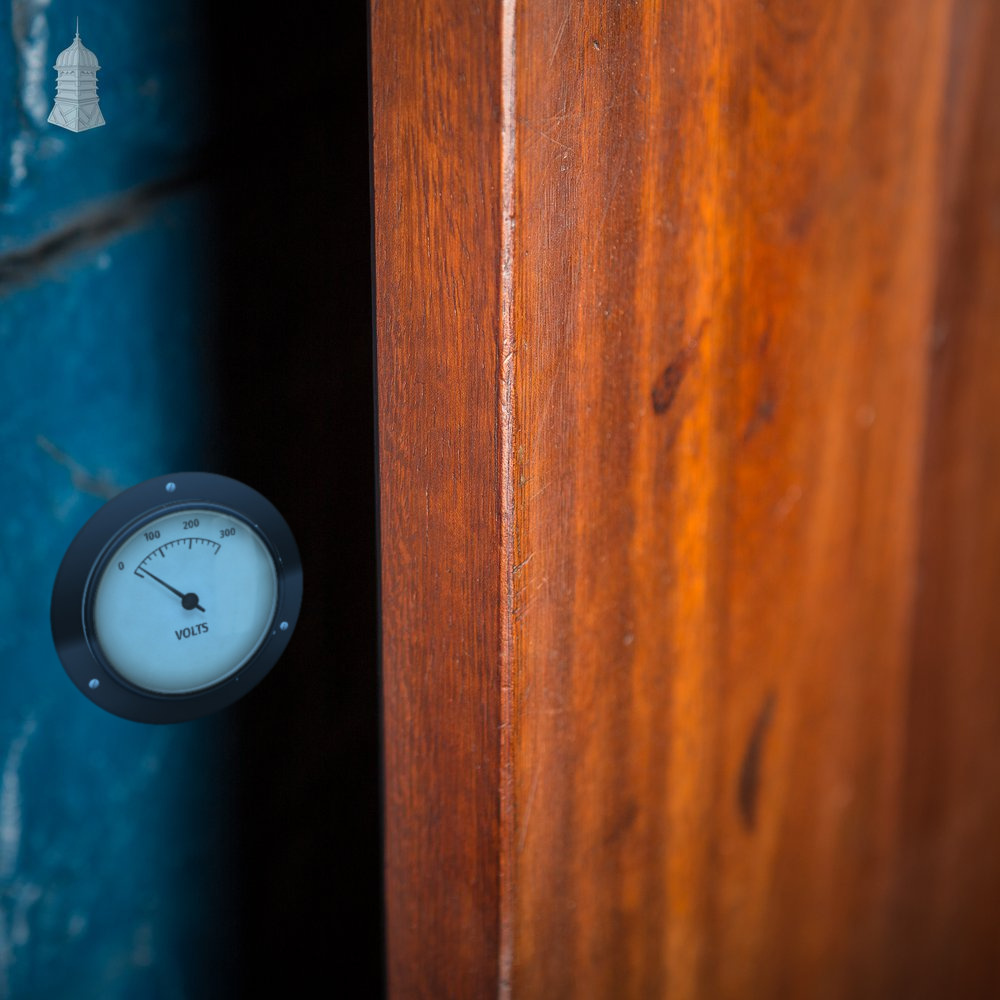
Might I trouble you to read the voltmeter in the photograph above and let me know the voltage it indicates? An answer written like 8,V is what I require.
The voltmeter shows 20,V
